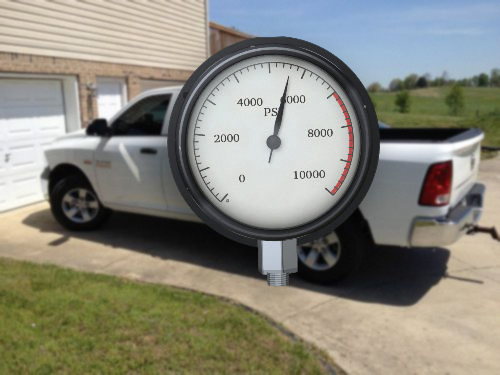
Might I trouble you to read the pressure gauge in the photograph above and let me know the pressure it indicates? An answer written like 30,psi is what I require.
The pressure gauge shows 5600,psi
